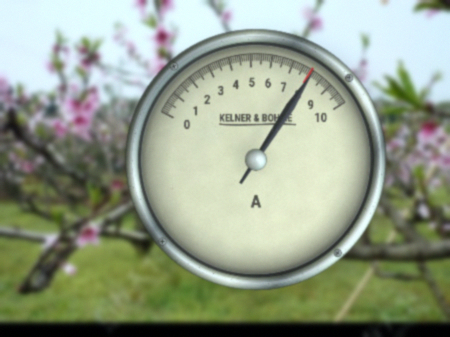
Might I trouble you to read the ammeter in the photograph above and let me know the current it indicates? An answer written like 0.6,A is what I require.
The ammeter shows 8,A
